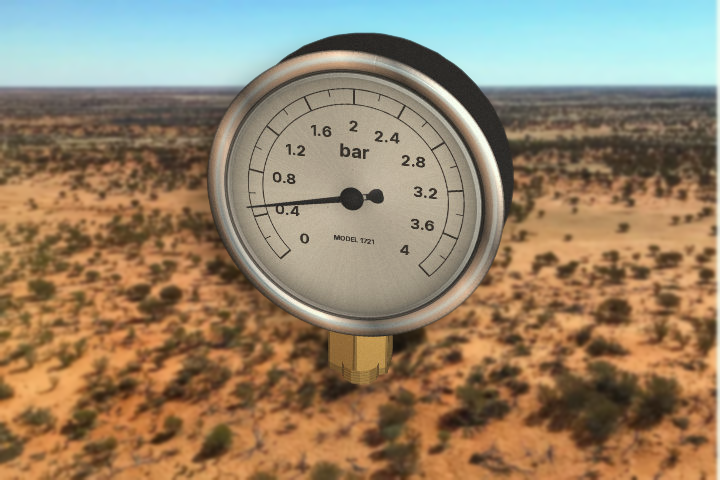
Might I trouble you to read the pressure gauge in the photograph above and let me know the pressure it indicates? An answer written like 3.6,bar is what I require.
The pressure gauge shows 0.5,bar
